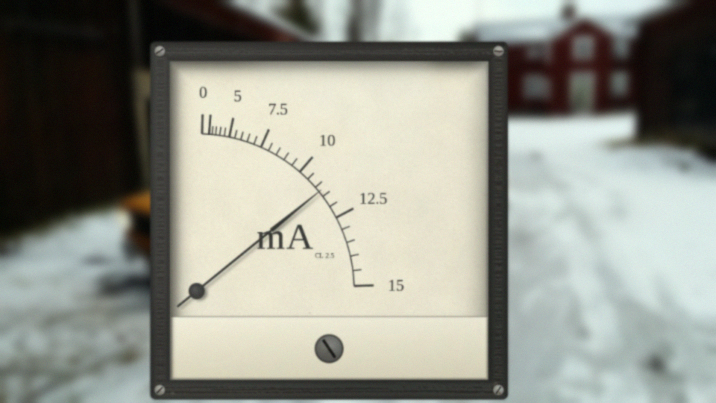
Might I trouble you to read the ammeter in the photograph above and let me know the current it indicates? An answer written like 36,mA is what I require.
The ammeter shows 11.25,mA
